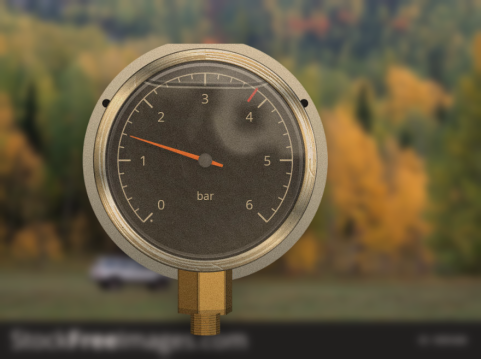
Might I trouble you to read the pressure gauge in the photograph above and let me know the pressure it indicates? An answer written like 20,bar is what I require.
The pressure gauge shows 1.4,bar
